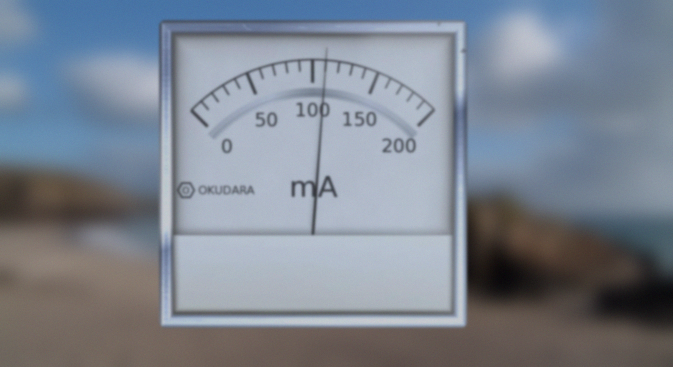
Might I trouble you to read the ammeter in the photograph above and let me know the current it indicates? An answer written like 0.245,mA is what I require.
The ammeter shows 110,mA
